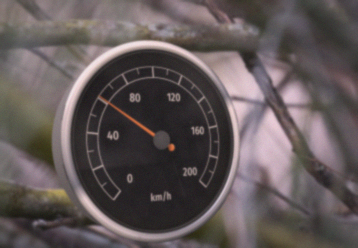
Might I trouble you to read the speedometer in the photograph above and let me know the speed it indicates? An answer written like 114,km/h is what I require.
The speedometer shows 60,km/h
